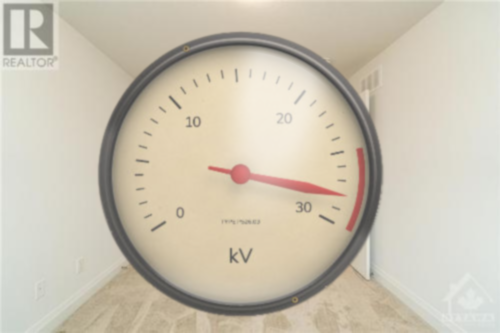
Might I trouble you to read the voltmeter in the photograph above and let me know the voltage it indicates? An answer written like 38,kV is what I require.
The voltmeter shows 28,kV
